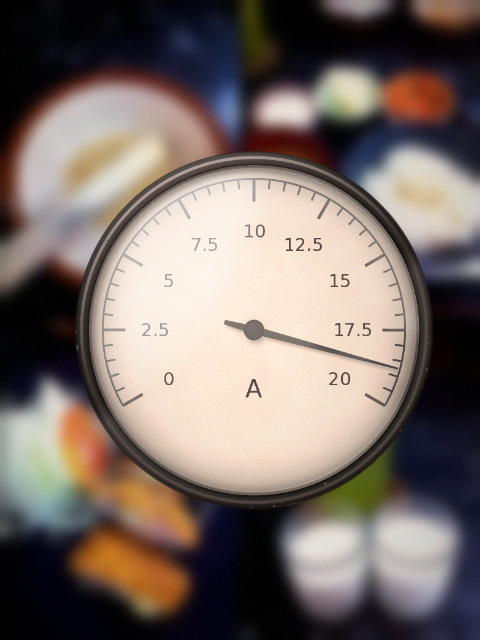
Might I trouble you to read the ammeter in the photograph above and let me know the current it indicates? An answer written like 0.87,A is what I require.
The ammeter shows 18.75,A
